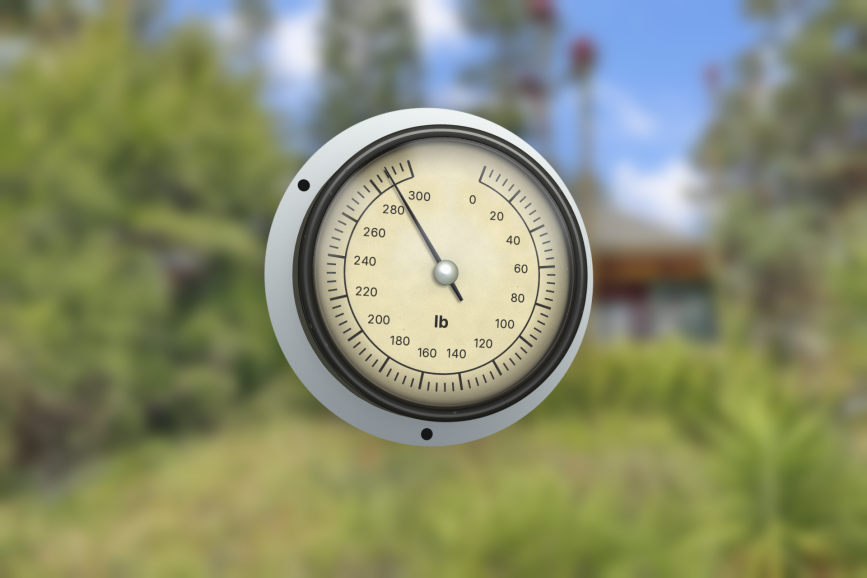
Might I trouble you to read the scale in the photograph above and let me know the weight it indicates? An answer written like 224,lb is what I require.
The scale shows 288,lb
